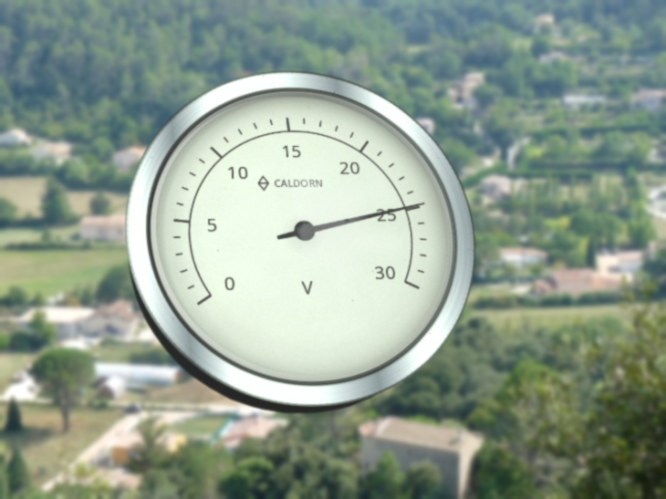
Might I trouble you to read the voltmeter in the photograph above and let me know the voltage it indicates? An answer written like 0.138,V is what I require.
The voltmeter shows 25,V
